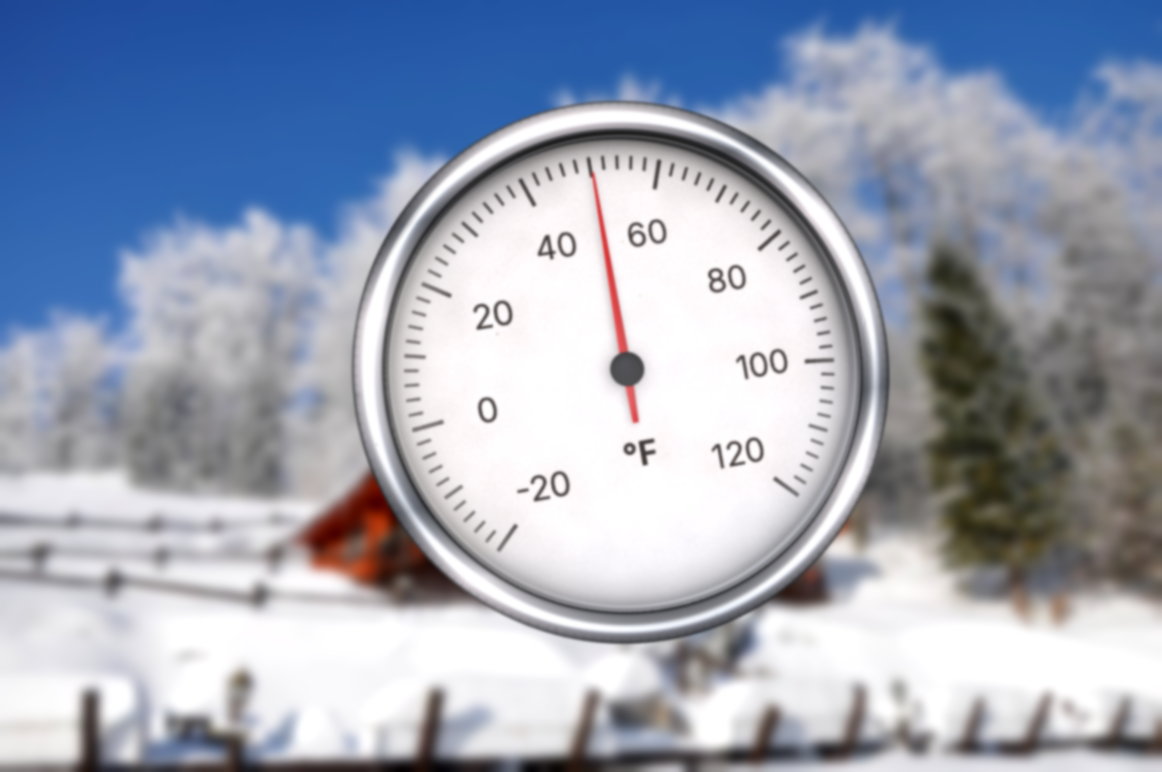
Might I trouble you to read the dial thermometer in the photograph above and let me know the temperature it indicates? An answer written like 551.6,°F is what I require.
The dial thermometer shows 50,°F
